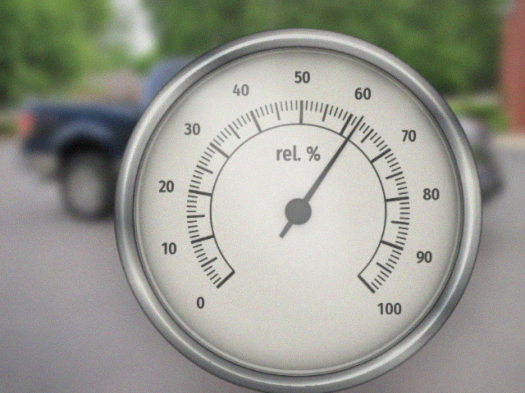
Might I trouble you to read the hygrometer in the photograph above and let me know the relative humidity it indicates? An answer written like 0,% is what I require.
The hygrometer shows 62,%
